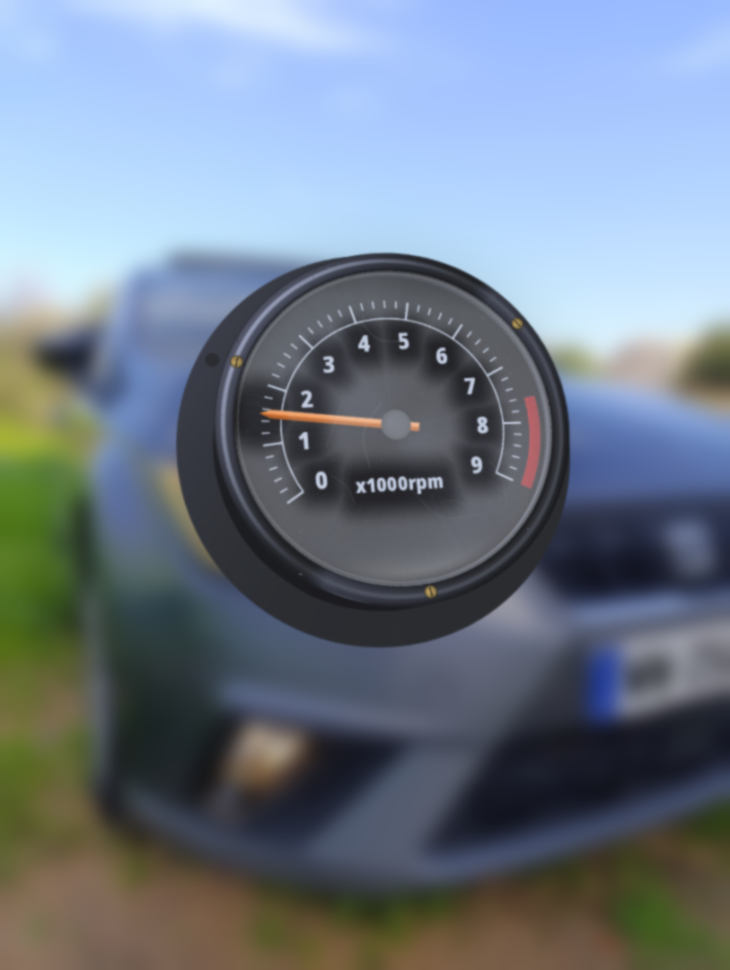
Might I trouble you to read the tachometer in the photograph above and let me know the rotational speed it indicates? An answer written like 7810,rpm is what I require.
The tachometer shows 1500,rpm
